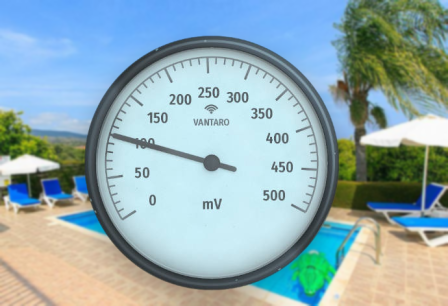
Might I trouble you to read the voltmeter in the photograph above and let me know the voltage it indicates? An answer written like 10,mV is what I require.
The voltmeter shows 100,mV
